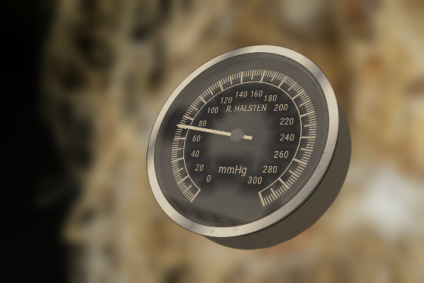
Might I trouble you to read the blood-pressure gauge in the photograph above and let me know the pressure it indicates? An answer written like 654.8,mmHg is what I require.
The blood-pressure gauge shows 70,mmHg
